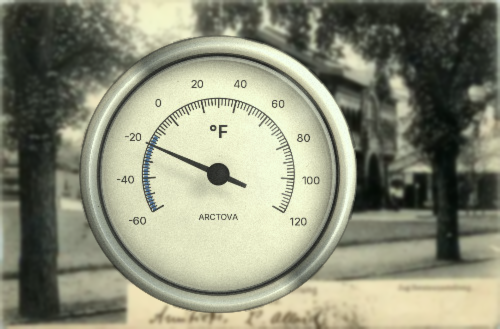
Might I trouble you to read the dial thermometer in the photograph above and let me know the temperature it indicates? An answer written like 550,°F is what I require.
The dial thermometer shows -20,°F
